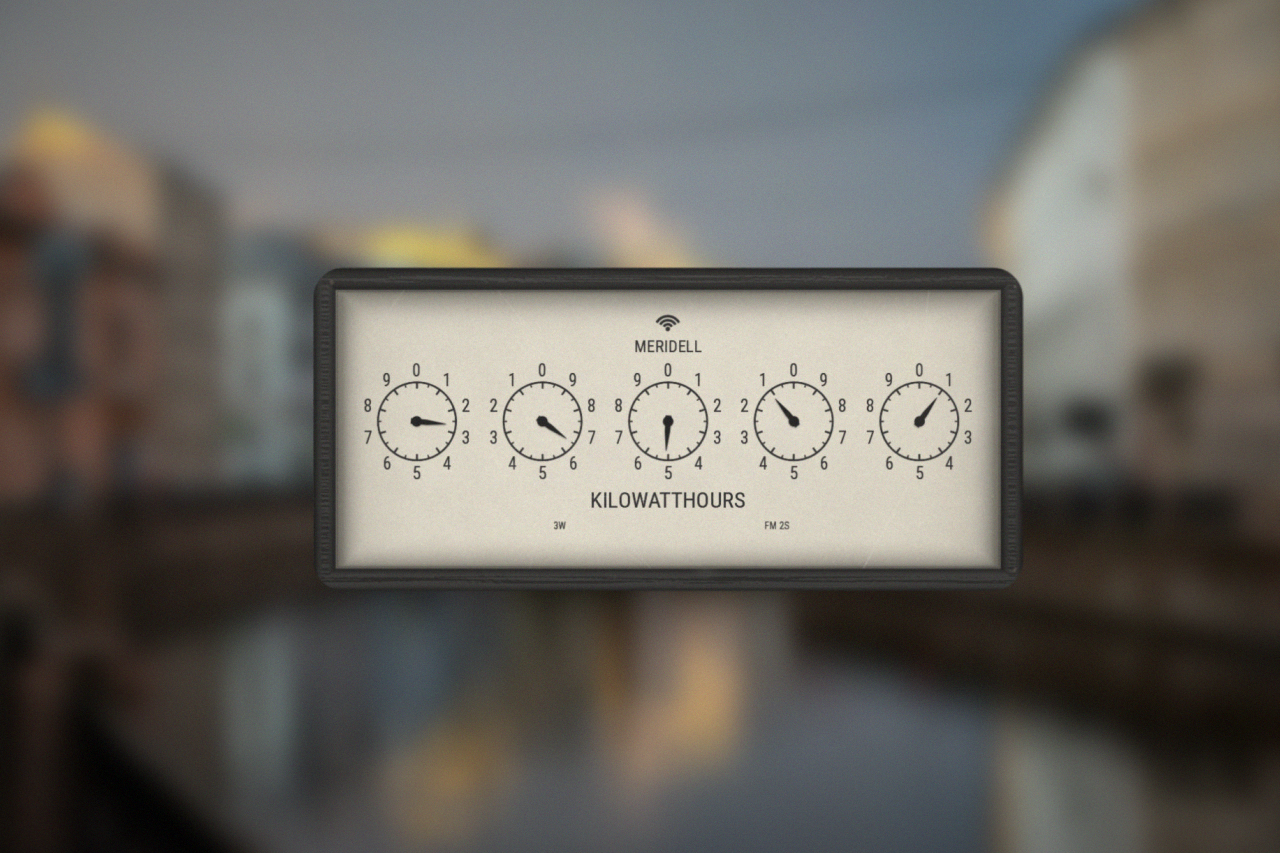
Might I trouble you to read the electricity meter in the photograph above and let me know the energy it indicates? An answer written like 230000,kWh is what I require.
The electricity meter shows 26511,kWh
